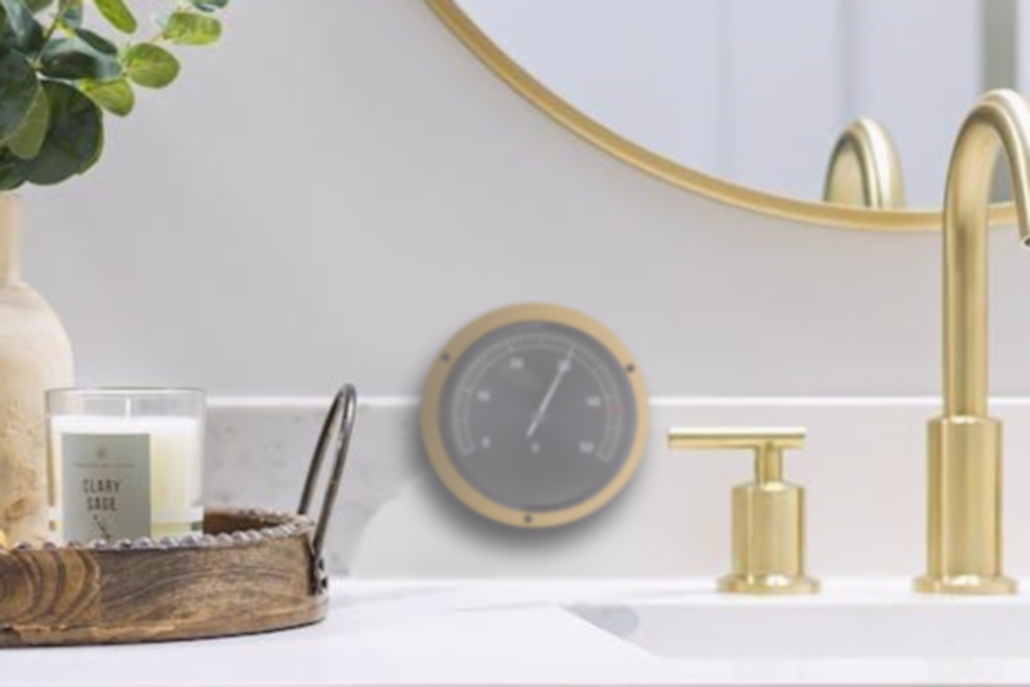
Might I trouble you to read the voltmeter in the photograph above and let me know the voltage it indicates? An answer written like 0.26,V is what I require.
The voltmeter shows 30,V
